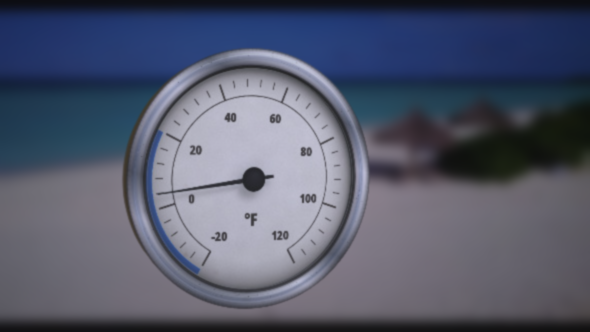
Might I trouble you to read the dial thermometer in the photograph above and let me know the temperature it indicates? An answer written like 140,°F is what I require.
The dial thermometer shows 4,°F
